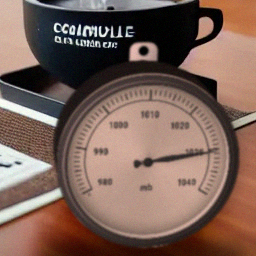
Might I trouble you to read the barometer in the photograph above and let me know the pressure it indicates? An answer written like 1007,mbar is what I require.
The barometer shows 1030,mbar
